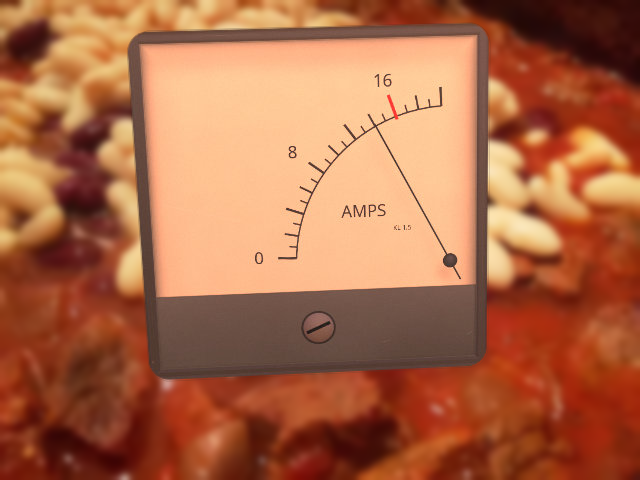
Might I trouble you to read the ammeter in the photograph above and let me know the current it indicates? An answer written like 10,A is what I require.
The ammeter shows 14,A
